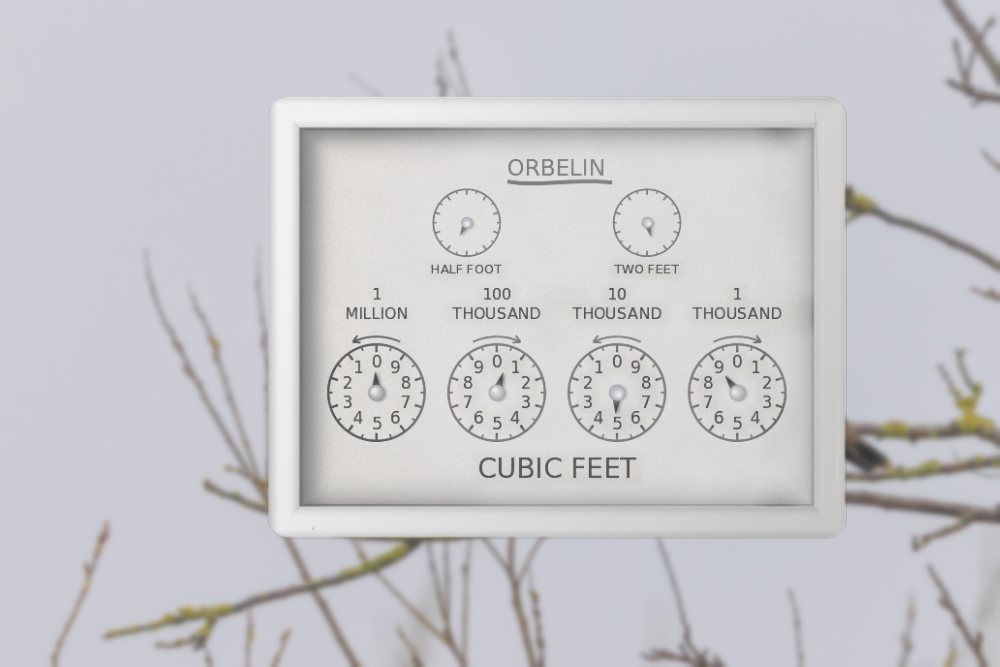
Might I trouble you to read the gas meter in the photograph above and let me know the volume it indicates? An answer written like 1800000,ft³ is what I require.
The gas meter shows 4900,ft³
